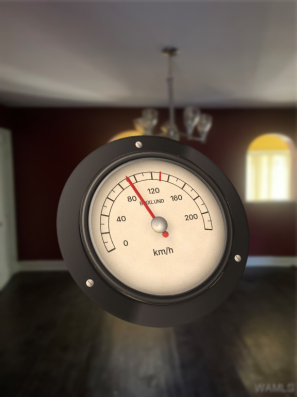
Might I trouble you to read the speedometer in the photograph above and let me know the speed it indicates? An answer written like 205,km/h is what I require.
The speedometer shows 90,km/h
